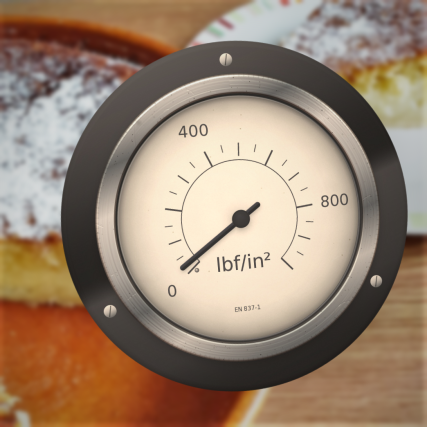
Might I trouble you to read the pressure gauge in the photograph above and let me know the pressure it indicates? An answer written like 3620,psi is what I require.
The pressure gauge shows 25,psi
